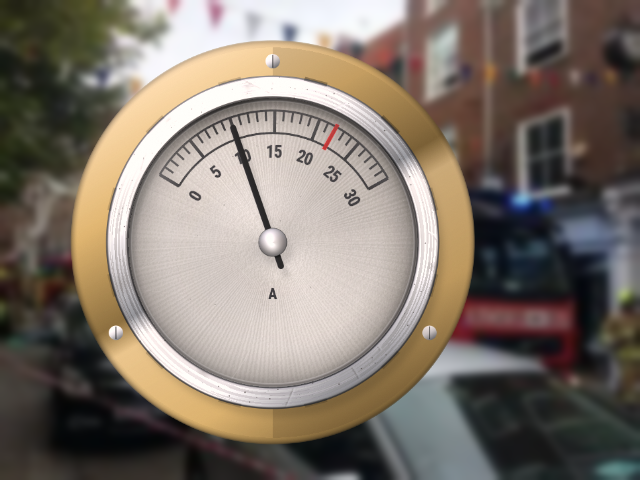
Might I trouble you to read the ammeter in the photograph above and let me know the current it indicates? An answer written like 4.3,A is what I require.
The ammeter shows 10,A
